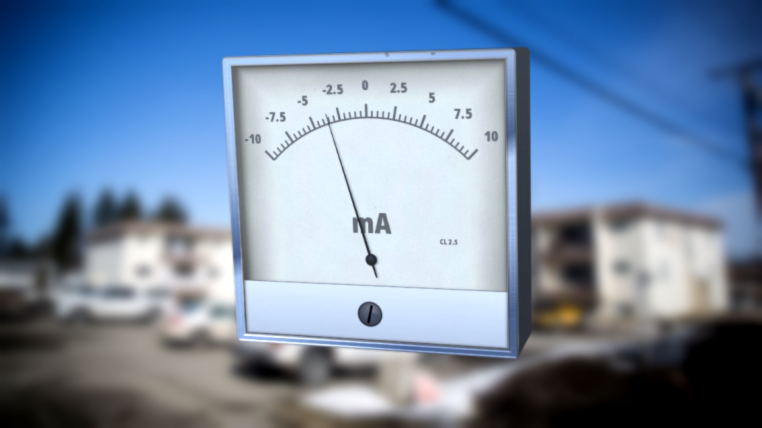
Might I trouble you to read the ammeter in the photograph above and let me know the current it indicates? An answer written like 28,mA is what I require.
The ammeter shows -3.5,mA
